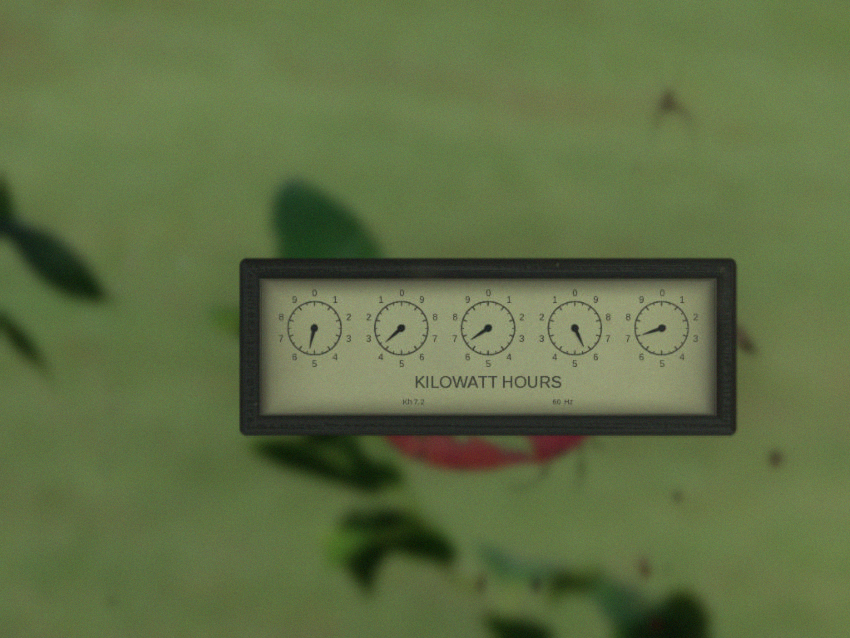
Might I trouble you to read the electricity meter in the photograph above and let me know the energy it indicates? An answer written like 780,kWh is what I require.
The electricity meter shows 53657,kWh
